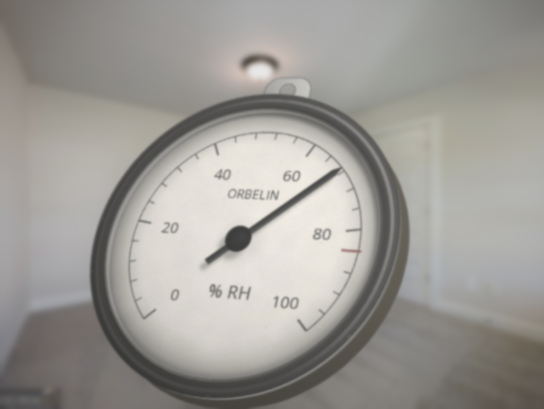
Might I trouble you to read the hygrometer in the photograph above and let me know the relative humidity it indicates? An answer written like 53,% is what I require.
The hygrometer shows 68,%
